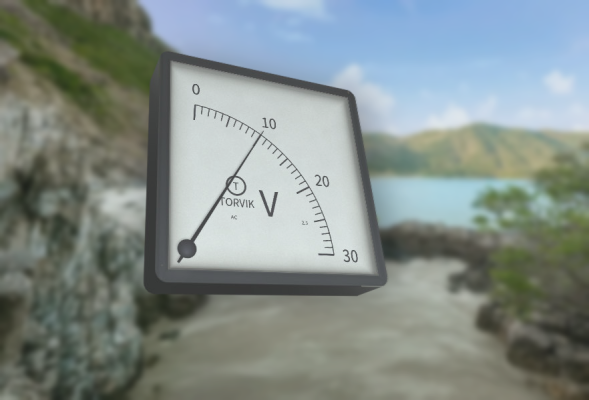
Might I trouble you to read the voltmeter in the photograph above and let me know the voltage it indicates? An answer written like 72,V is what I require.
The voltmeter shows 10,V
